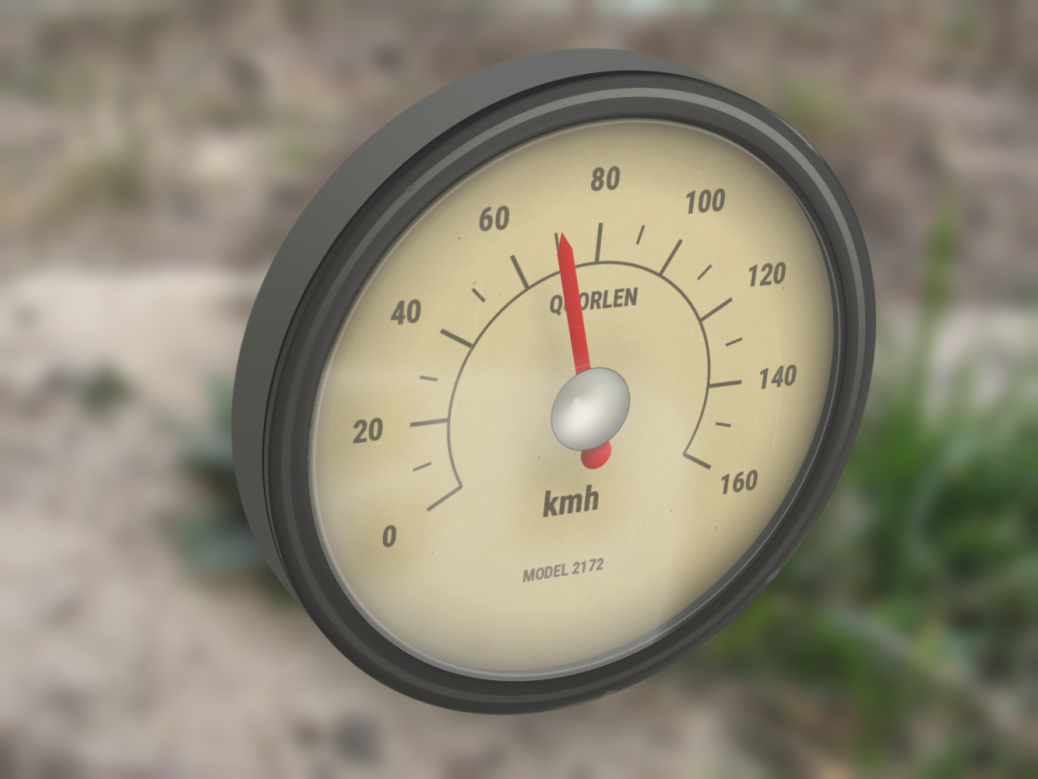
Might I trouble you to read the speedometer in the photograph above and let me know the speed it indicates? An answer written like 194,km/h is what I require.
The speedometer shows 70,km/h
